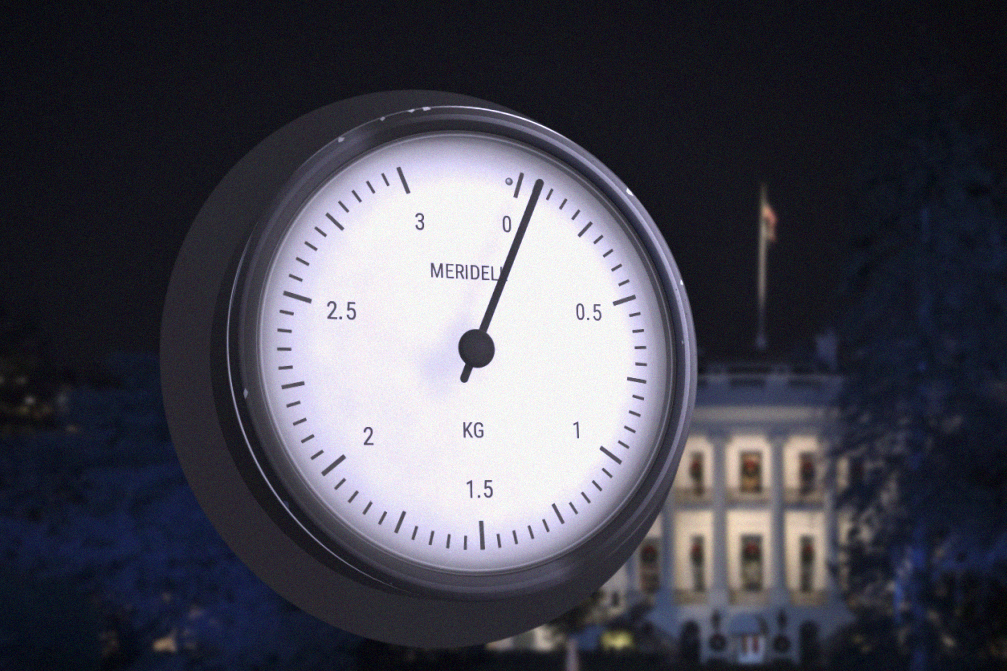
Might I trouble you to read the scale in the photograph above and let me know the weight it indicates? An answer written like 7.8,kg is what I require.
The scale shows 0.05,kg
